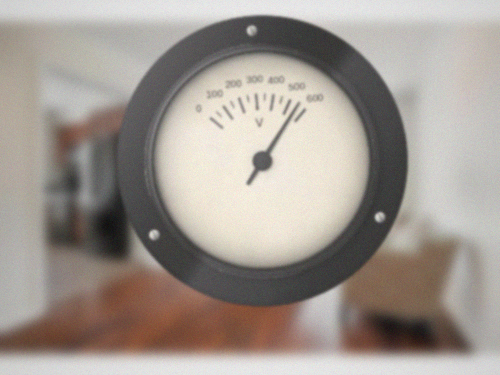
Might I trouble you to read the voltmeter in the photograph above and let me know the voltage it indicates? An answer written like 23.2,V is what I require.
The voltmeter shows 550,V
